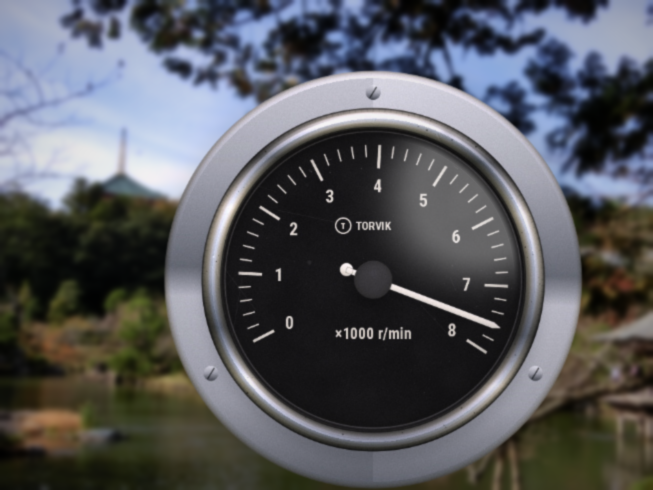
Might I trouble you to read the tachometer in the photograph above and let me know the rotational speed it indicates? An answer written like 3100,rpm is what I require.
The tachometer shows 7600,rpm
